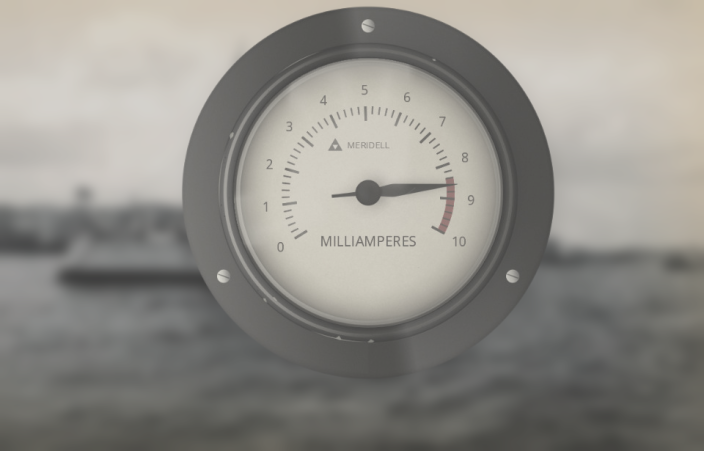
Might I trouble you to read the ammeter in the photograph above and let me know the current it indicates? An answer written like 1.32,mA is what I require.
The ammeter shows 8.6,mA
